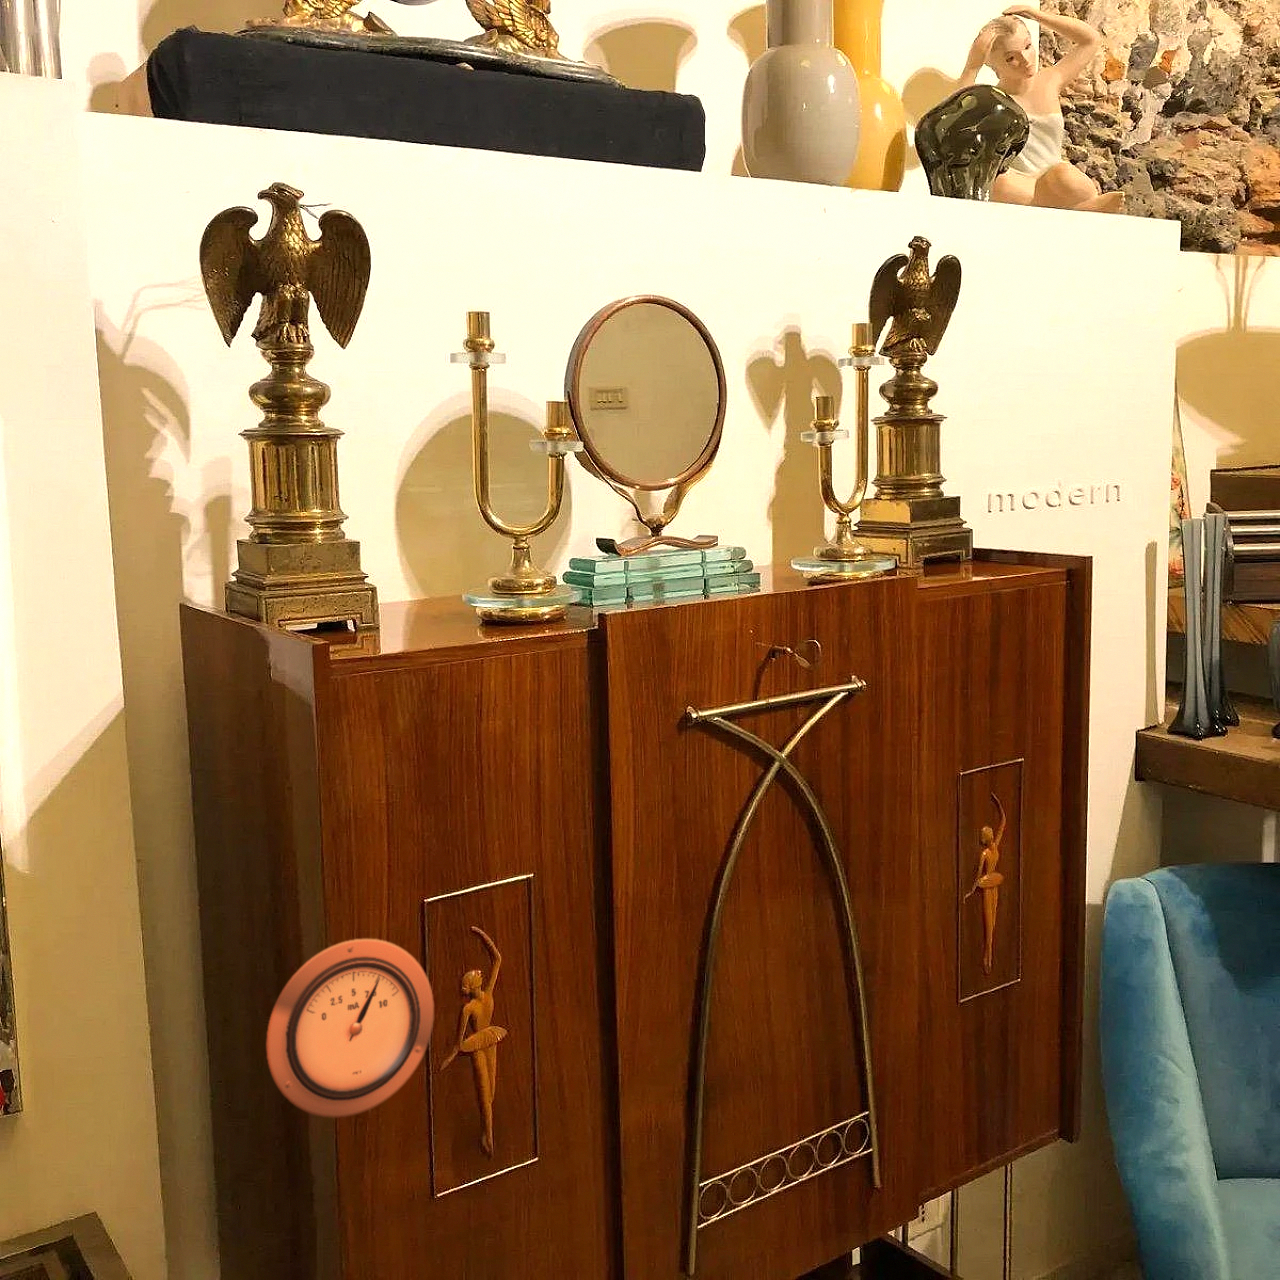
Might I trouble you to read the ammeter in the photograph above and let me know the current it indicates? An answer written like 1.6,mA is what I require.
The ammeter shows 7.5,mA
